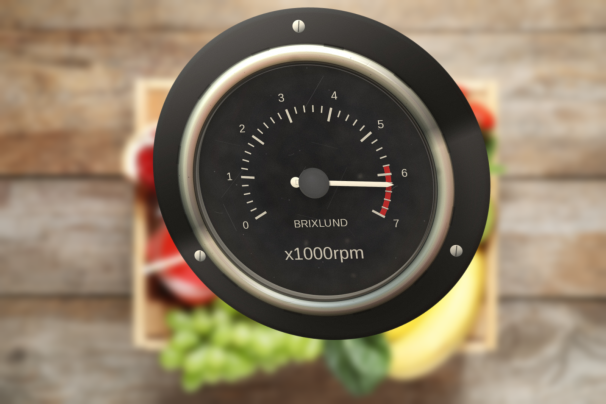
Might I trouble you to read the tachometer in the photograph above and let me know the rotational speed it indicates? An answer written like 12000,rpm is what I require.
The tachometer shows 6200,rpm
